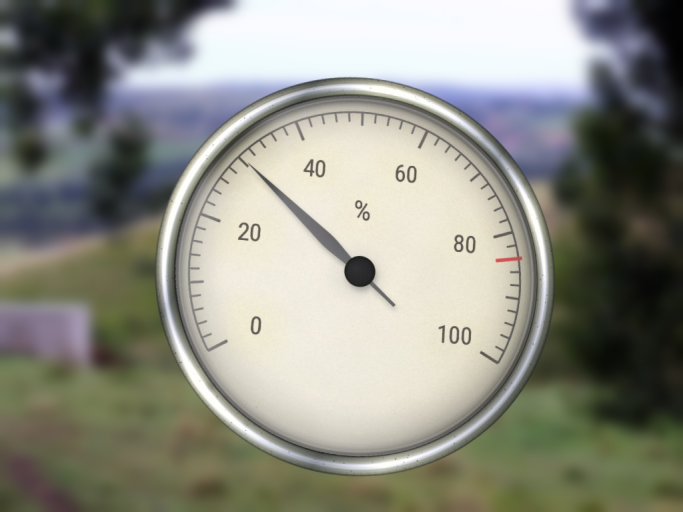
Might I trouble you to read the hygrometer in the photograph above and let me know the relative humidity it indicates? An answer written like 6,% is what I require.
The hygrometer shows 30,%
